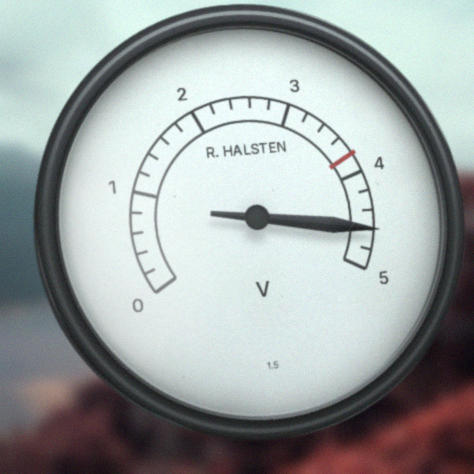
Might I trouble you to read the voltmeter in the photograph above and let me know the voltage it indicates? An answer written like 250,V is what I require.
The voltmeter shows 4.6,V
